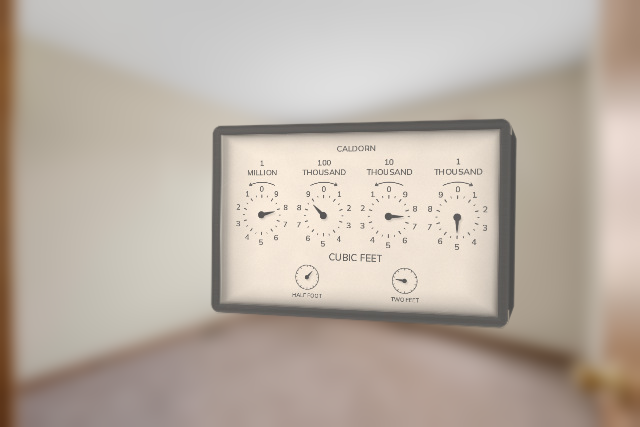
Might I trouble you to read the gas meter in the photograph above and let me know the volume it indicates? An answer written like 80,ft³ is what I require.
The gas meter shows 787500,ft³
